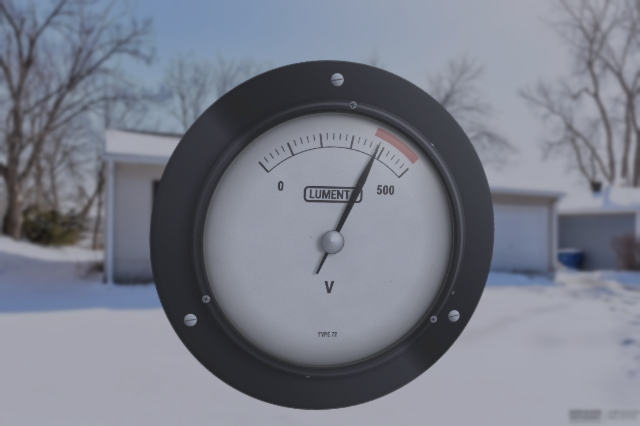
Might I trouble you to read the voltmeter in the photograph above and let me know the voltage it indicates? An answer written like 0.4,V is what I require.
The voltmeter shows 380,V
